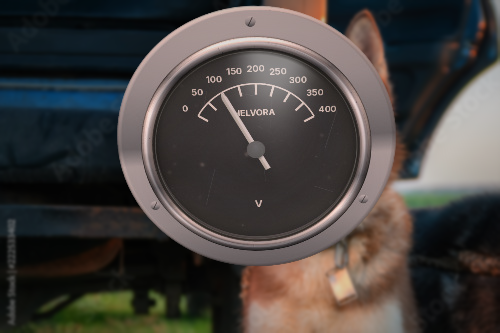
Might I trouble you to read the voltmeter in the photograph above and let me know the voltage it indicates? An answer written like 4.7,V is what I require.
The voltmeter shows 100,V
